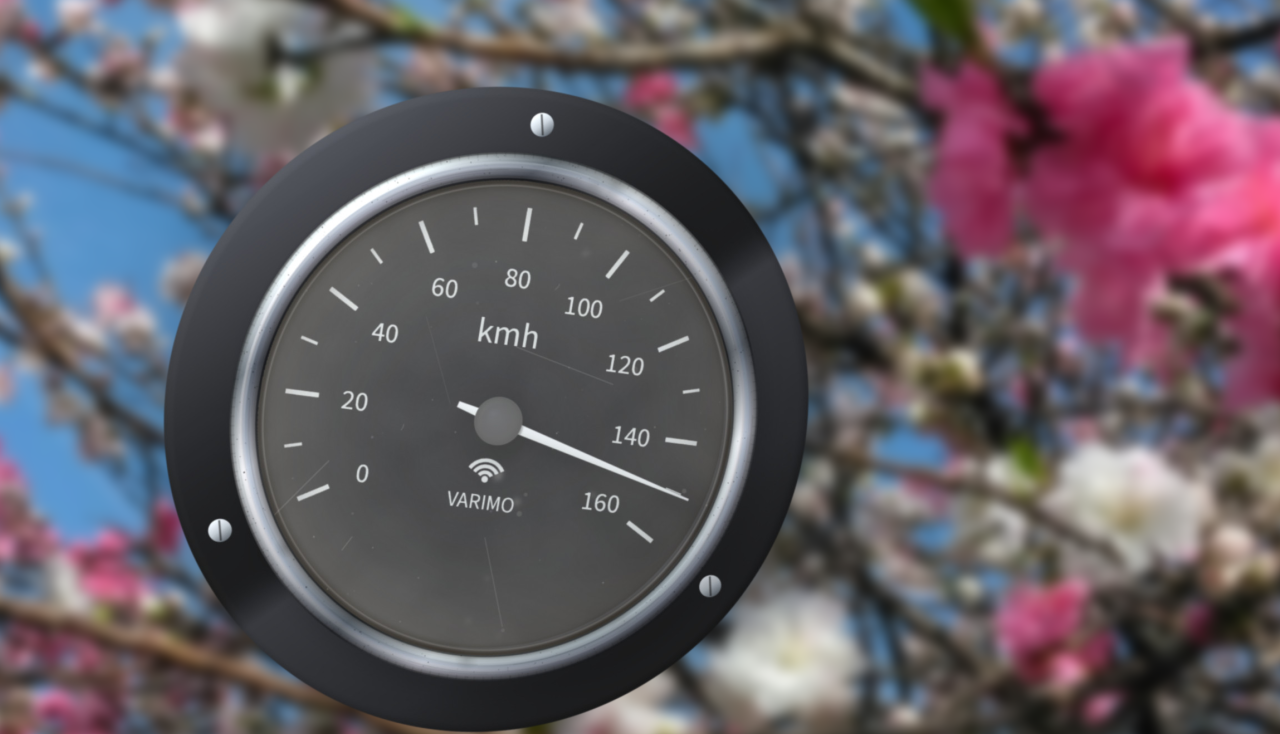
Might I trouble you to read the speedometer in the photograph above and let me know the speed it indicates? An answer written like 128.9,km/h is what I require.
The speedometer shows 150,km/h
